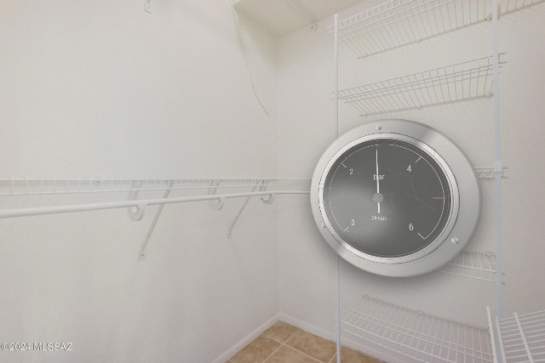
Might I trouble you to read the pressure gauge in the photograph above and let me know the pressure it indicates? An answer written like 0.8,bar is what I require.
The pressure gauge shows 3,bar
